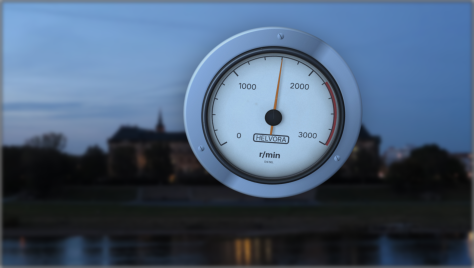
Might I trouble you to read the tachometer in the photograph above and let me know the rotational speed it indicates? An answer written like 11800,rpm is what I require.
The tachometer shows 1600,rpm
